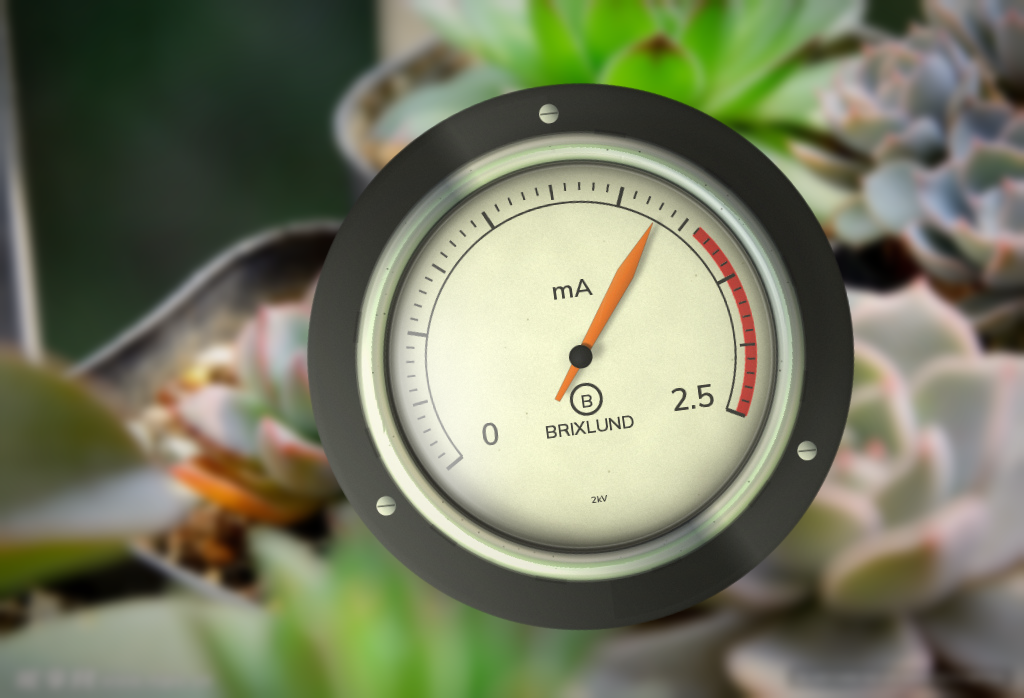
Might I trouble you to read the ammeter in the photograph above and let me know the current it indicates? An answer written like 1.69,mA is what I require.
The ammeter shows 1.65,mA
